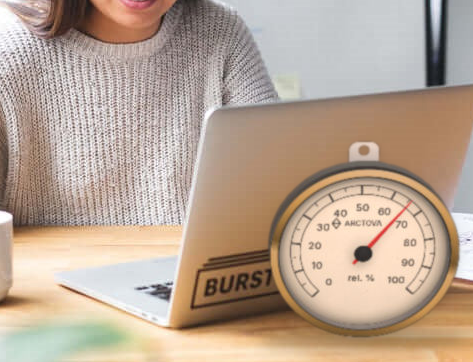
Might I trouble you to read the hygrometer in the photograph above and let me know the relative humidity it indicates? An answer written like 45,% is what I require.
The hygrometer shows 65,%
